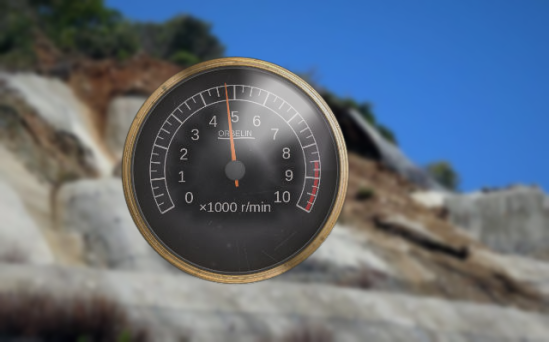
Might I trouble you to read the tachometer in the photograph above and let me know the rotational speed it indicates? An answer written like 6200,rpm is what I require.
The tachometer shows 4750,rpm
